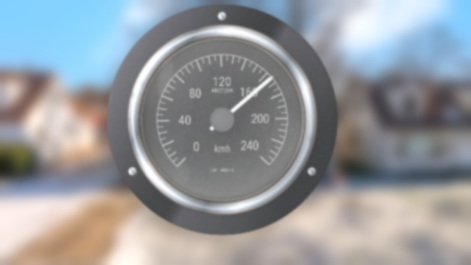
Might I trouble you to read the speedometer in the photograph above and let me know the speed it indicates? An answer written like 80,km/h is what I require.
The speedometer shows 165,km/h
